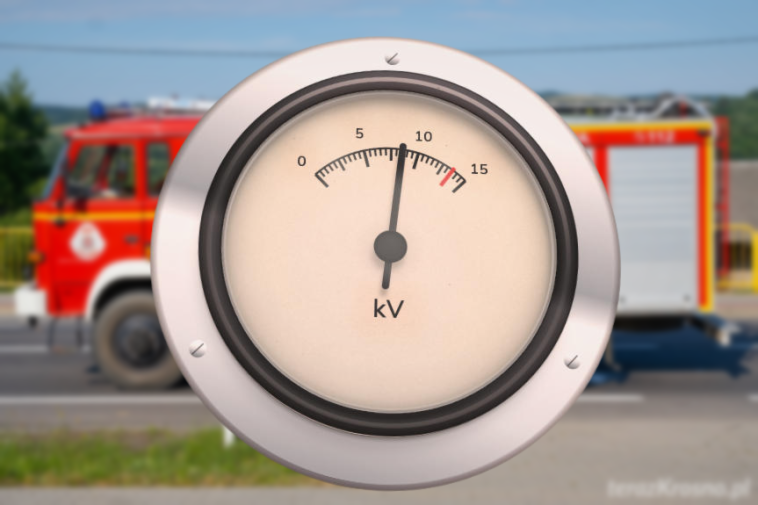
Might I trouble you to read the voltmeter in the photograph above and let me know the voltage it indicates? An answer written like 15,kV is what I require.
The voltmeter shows 8.5,kV
